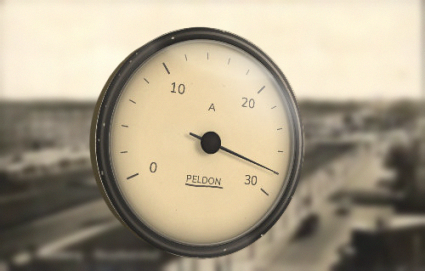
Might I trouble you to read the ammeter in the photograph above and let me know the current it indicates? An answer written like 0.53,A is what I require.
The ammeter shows 28,A
